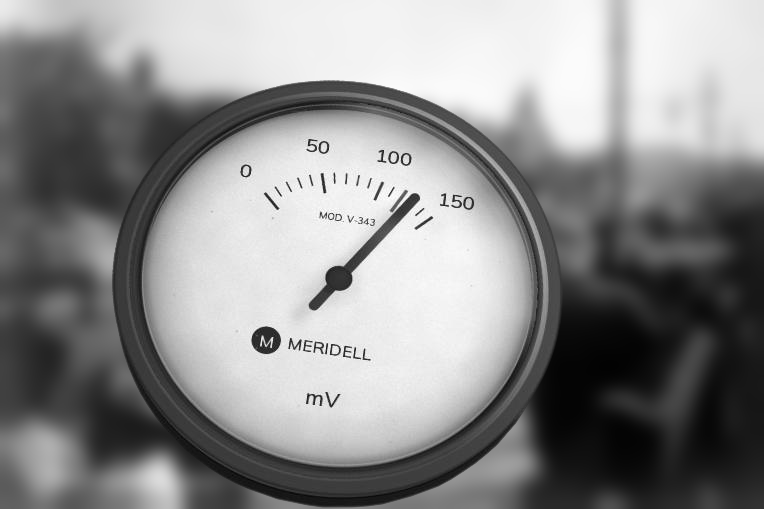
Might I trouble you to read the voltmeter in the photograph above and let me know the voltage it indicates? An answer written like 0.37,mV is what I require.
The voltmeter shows 130,mV
